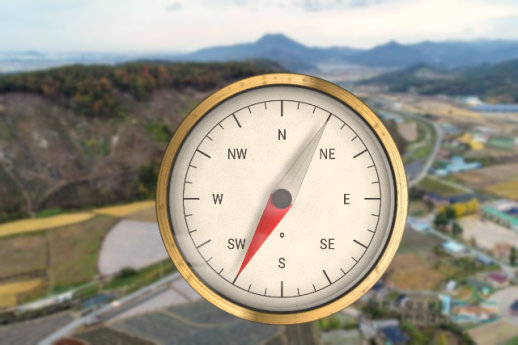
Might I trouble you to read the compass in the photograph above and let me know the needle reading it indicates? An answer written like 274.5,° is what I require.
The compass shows 210,°
